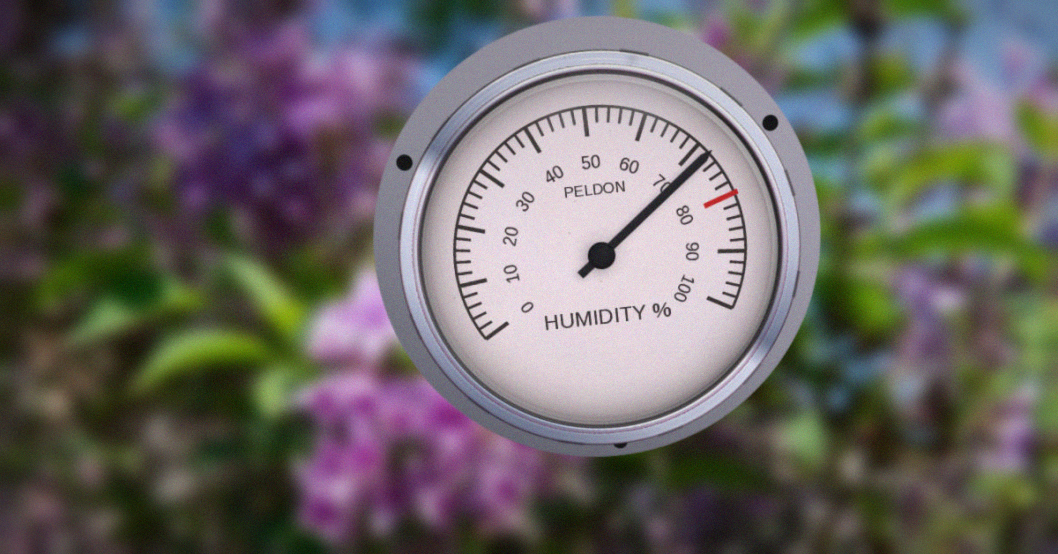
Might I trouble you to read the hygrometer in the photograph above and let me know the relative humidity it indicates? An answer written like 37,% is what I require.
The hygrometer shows 72,%
